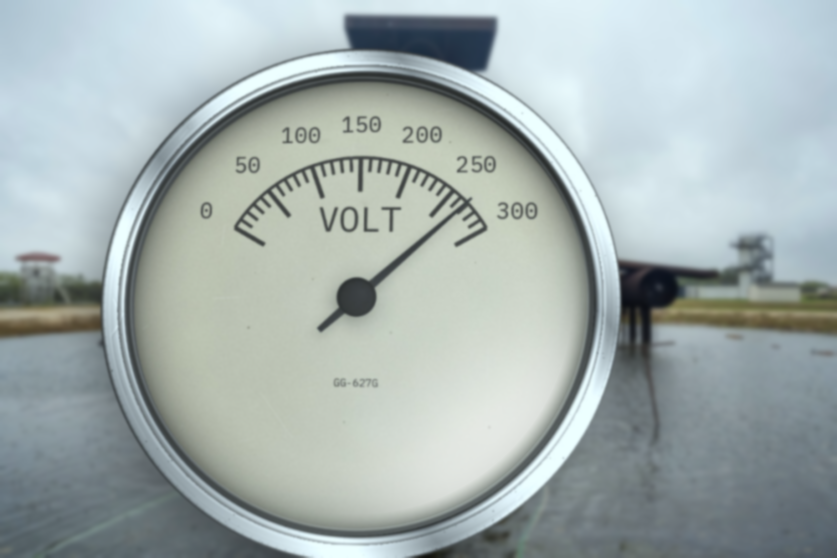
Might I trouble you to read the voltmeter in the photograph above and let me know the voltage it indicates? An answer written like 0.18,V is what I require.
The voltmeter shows 270,V
